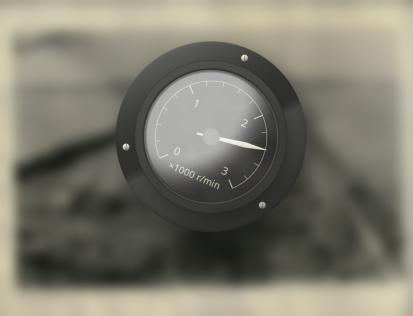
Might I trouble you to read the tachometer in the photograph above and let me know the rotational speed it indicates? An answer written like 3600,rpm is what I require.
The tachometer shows 2400,rpm
